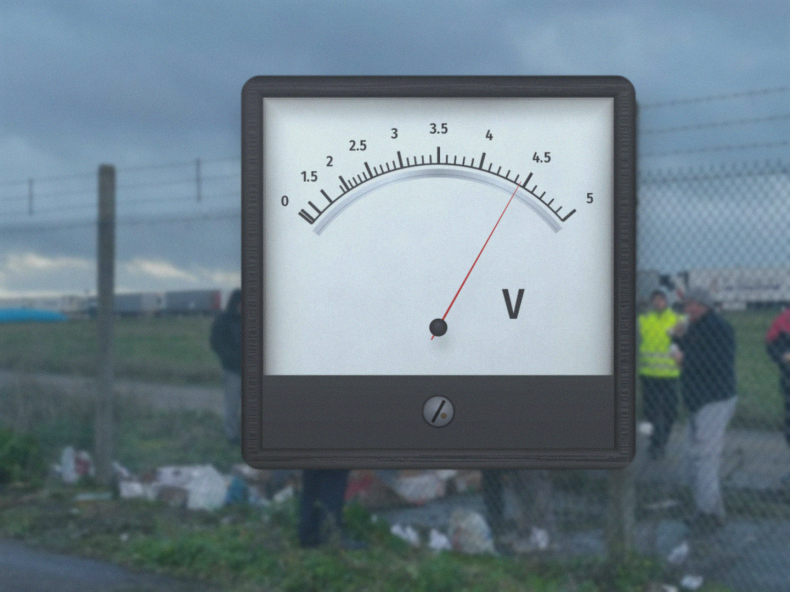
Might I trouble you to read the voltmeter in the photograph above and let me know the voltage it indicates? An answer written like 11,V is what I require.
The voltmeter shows 4.45,V
